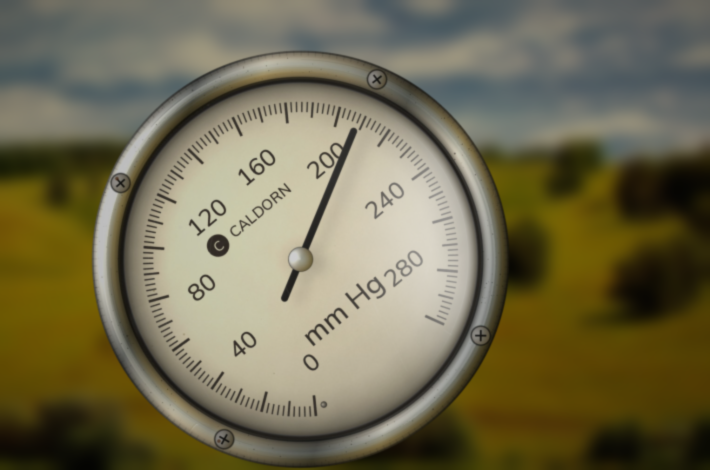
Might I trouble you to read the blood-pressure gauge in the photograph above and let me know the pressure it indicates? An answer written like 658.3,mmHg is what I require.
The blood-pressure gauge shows 208,mmHg
